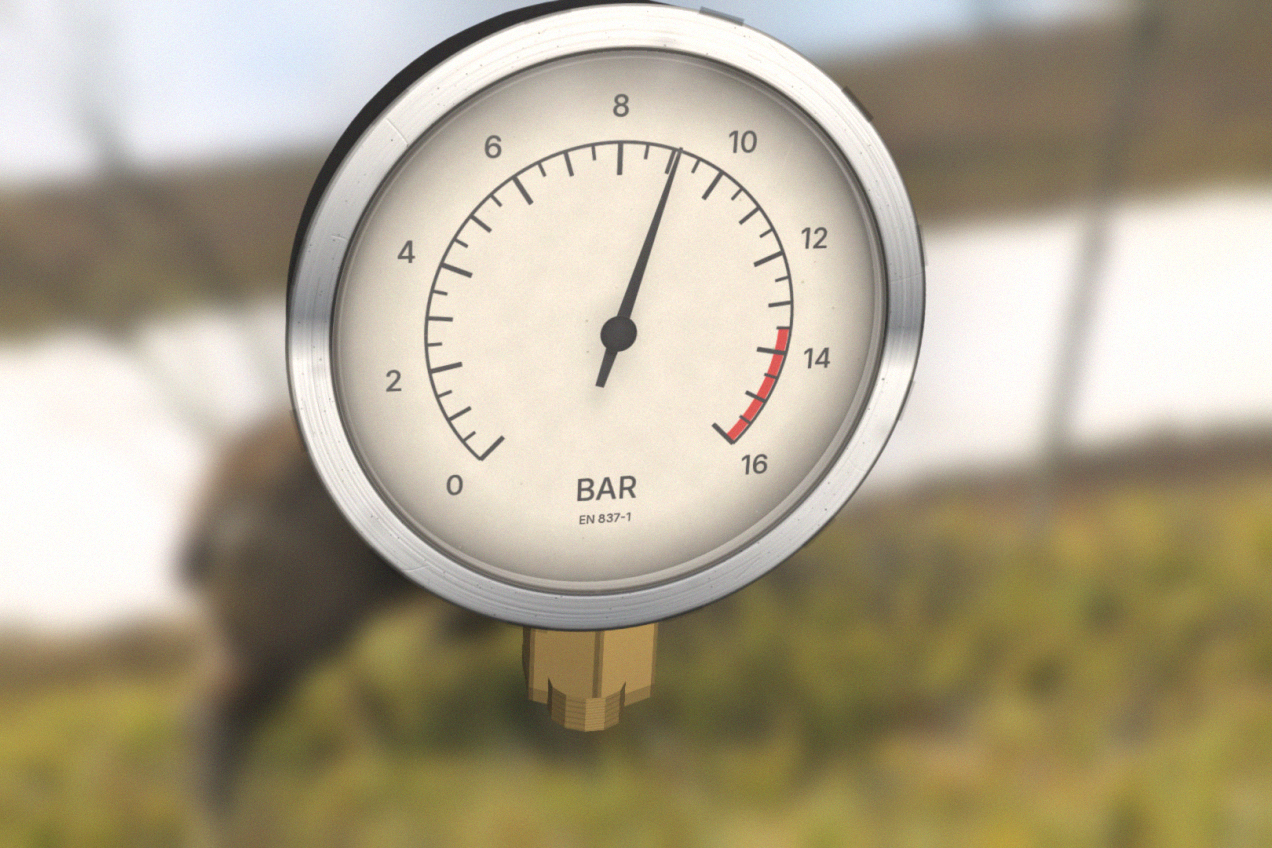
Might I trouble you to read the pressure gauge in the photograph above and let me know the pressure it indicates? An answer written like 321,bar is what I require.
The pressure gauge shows 9,bar
